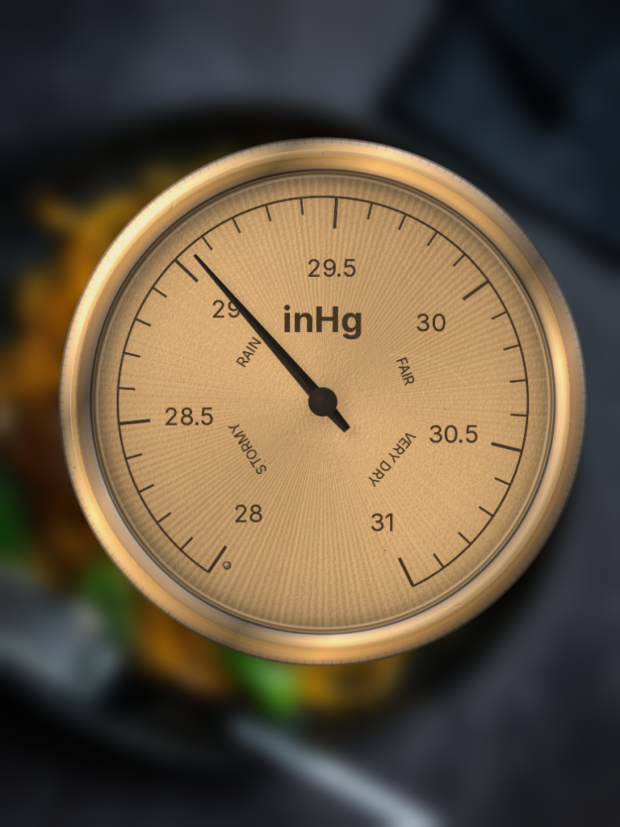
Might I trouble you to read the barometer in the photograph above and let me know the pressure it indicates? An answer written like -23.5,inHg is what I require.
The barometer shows 29.05,inHg
